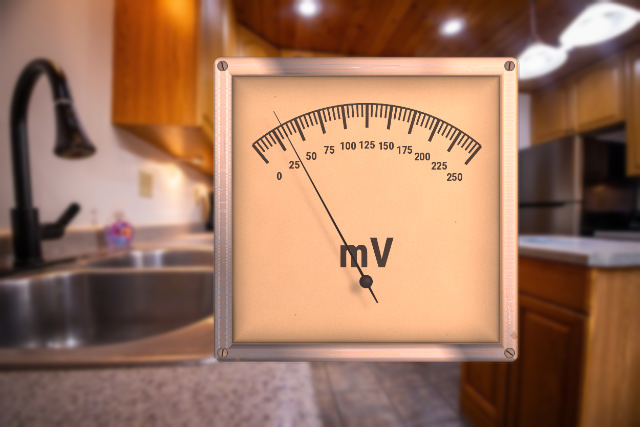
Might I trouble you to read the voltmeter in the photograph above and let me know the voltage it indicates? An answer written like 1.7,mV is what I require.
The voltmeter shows 35,mV
